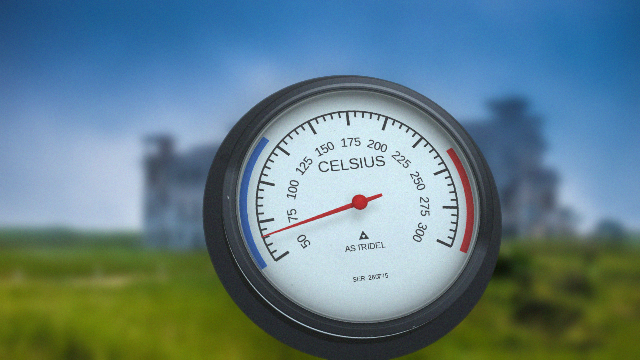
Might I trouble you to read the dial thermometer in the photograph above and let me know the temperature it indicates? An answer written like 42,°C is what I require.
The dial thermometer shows 65,°C
